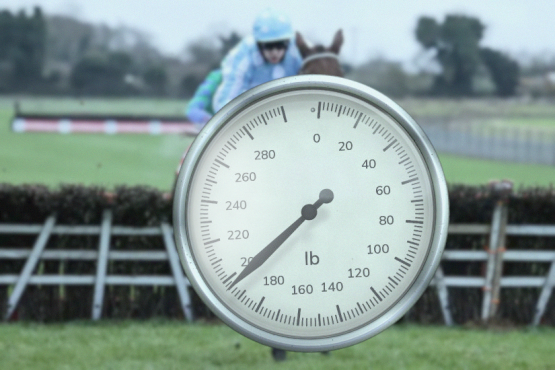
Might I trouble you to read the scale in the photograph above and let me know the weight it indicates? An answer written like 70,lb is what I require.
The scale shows 196,lb
